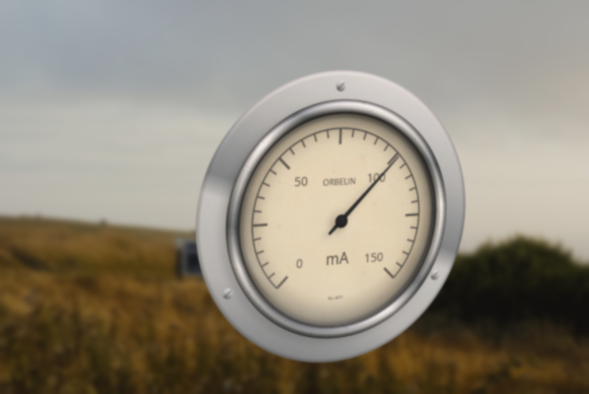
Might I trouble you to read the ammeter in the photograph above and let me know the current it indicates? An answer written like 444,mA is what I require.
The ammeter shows 100,mA
